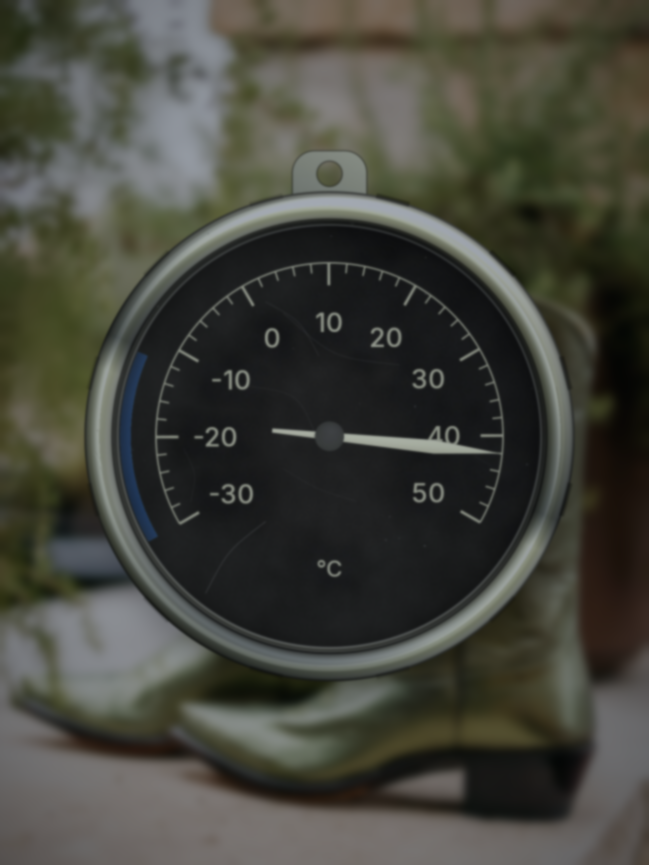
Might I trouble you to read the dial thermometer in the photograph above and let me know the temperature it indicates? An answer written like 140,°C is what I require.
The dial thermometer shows 42,°C
